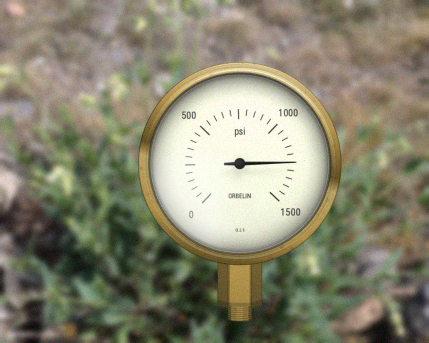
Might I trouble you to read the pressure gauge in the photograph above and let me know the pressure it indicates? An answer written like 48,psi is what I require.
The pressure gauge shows 1250,psi
